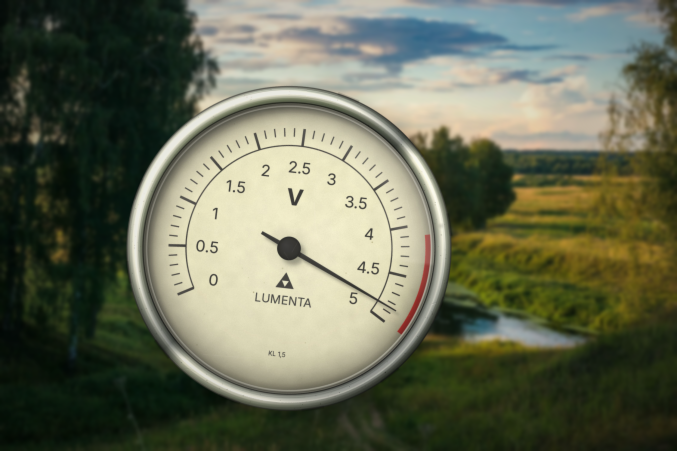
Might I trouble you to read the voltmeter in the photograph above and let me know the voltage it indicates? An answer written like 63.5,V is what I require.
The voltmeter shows 4.85,V
